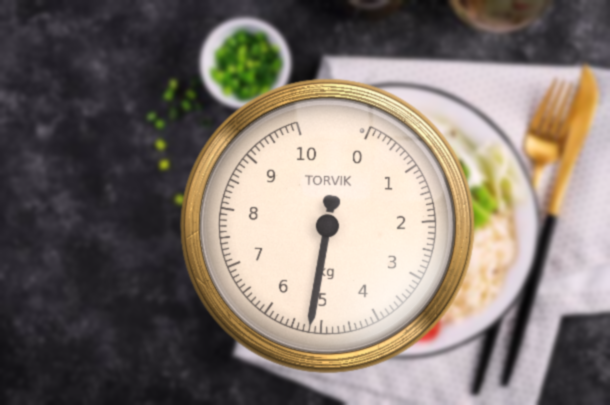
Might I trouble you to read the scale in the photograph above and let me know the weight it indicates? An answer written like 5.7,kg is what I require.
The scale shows 5.2,kg
